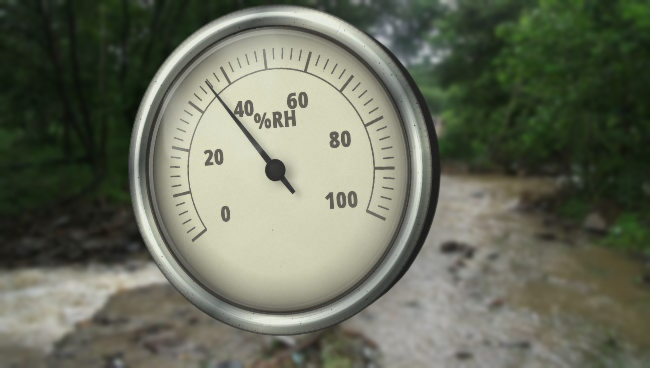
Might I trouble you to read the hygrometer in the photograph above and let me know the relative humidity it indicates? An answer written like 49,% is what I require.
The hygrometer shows 36,%
